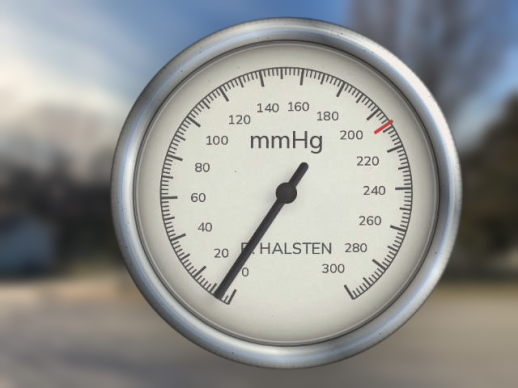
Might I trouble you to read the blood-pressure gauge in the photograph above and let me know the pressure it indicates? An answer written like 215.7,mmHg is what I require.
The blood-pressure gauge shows 6,mmHg
